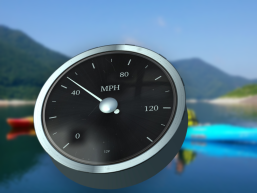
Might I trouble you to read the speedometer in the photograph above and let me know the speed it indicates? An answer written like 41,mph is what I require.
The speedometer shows 45,mph
